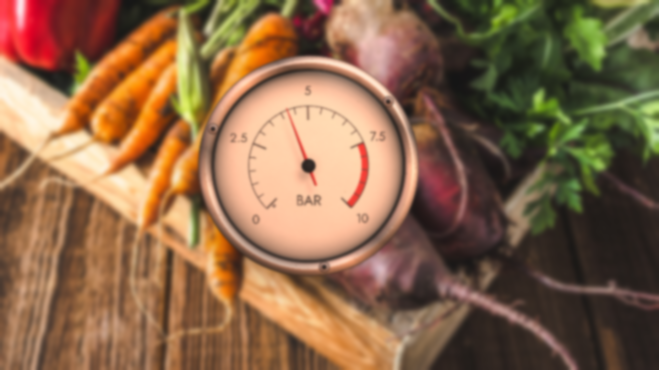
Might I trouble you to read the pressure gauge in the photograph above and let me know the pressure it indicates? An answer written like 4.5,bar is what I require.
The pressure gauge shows 4.25,bar
